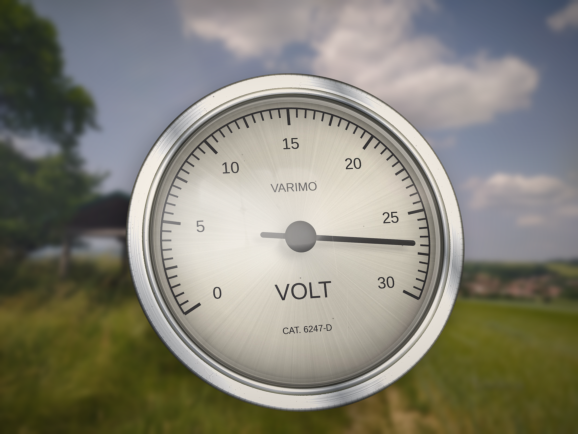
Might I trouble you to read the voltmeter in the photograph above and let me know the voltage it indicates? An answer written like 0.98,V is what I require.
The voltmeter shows 27,V
